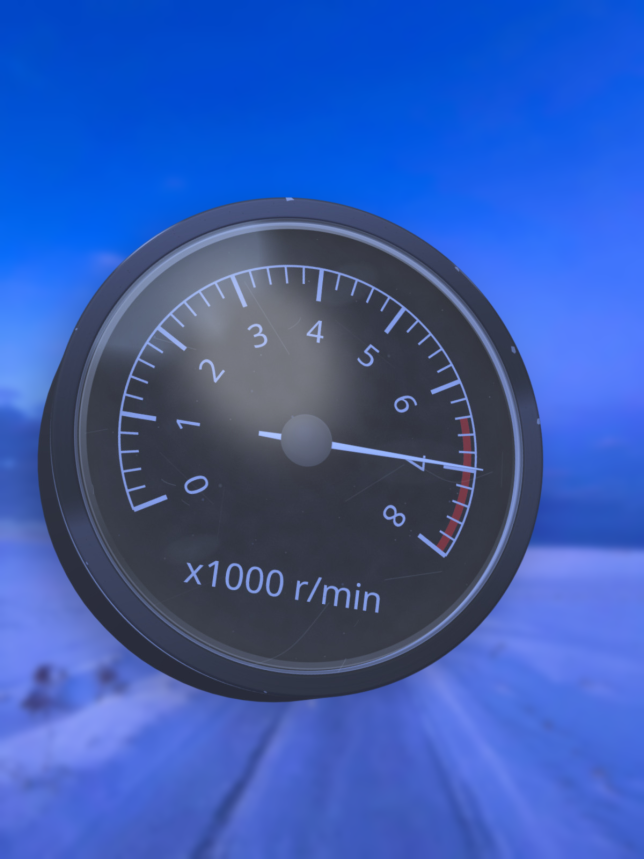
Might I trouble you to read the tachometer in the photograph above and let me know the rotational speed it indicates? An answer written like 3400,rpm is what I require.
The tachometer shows 7000,rpm
